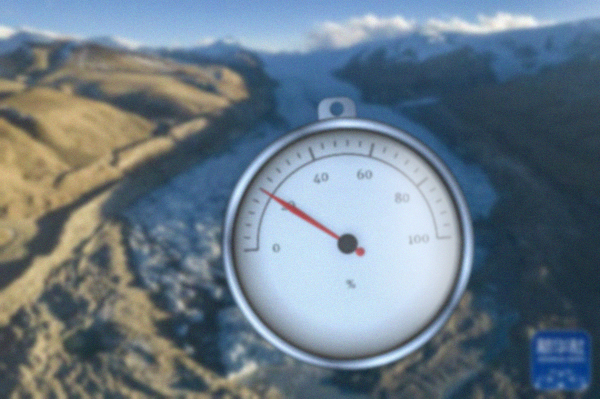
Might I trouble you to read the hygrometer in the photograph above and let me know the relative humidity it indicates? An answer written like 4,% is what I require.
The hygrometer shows 20,%
